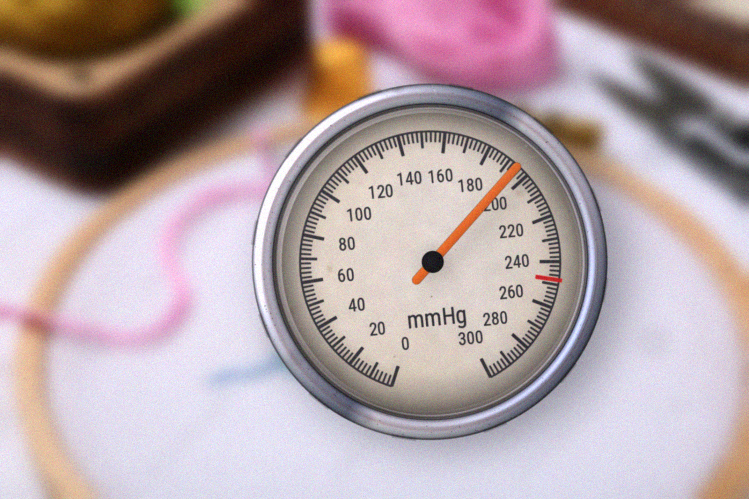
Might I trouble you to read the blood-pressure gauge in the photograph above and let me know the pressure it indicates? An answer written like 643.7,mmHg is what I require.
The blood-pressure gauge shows 194,mmHg
